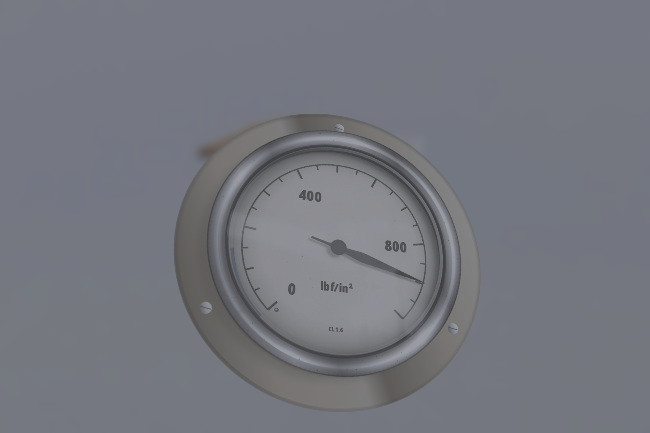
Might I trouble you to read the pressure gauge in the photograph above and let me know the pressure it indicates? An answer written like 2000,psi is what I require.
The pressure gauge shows 900,psi
